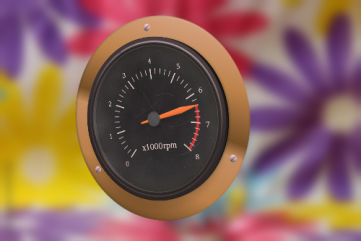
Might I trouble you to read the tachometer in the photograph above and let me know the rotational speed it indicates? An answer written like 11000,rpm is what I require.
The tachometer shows 6400,rpm
